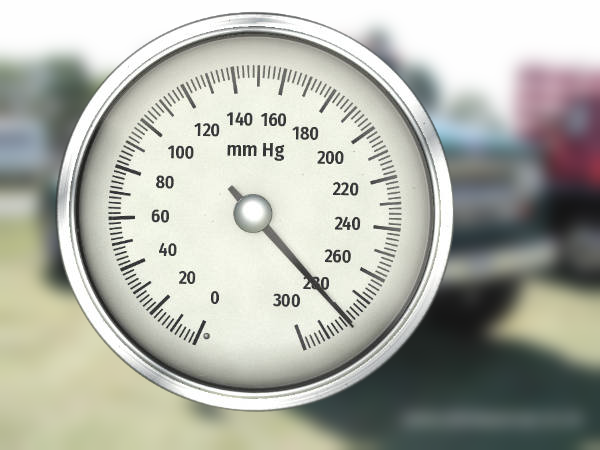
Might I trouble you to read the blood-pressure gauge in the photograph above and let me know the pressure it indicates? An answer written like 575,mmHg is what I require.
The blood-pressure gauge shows 280,mmHg
